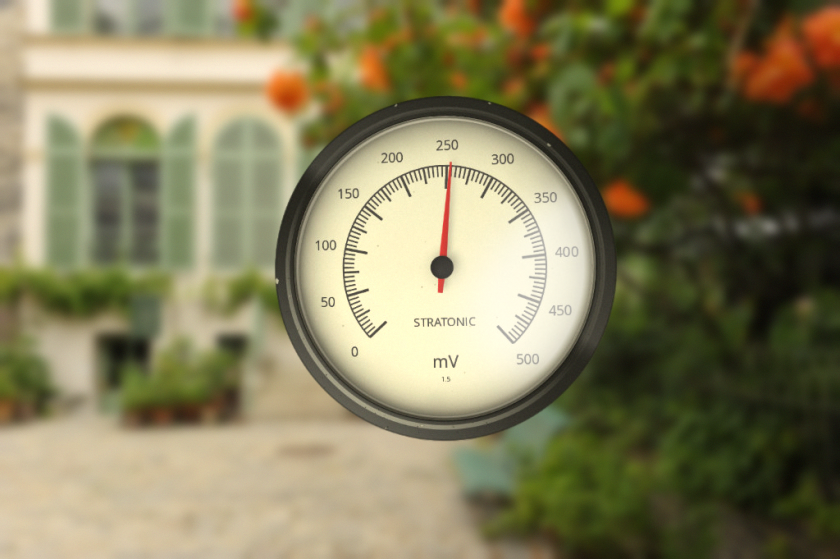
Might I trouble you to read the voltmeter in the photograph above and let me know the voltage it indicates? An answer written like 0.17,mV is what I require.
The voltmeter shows 255,mV
